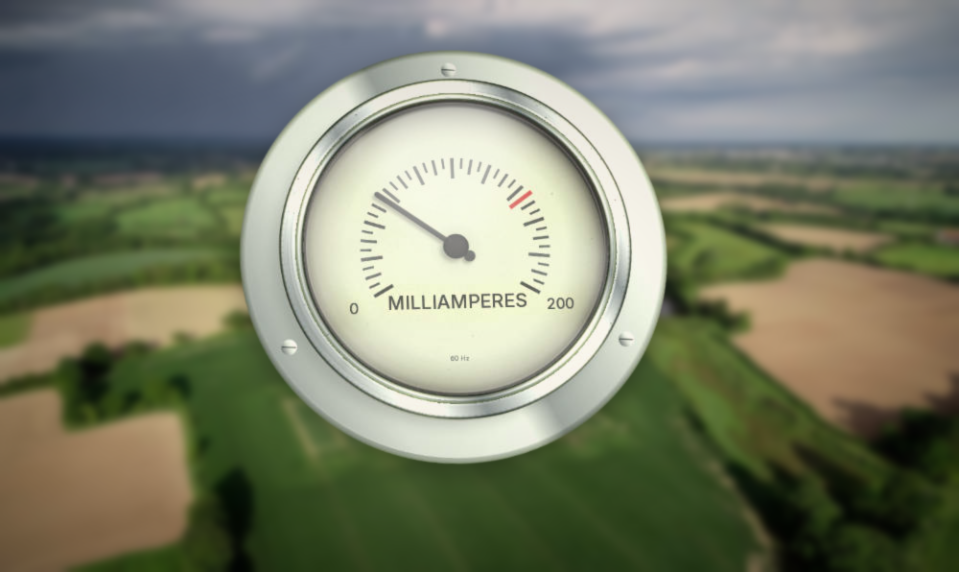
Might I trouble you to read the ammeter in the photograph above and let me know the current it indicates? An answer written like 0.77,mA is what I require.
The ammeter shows 55,mA
